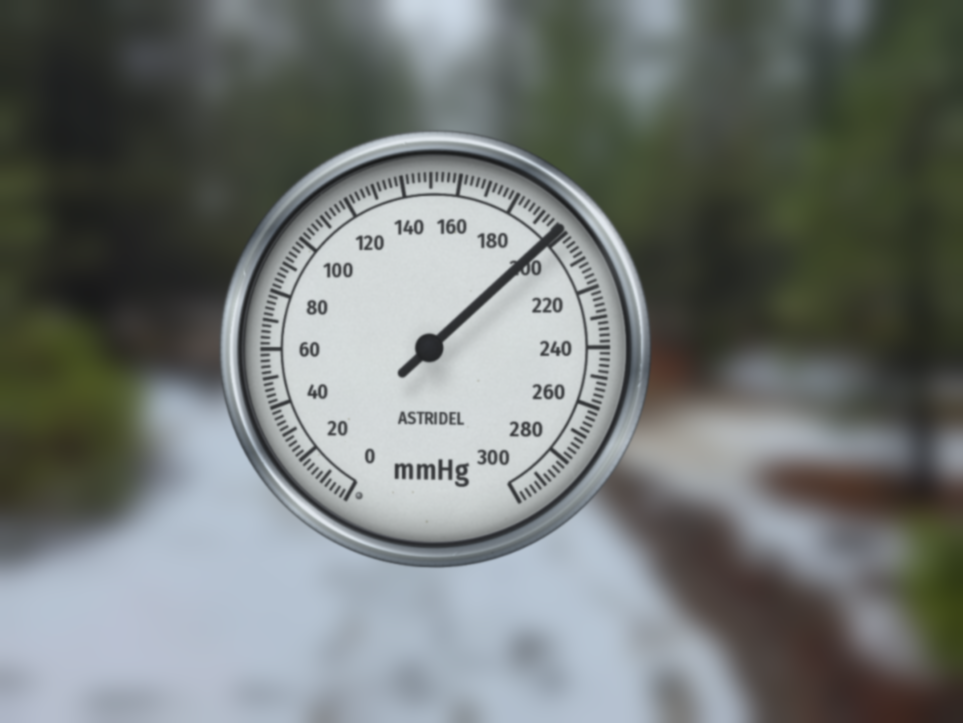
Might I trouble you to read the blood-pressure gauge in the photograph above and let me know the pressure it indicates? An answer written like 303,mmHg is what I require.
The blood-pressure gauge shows 198,mmHg
